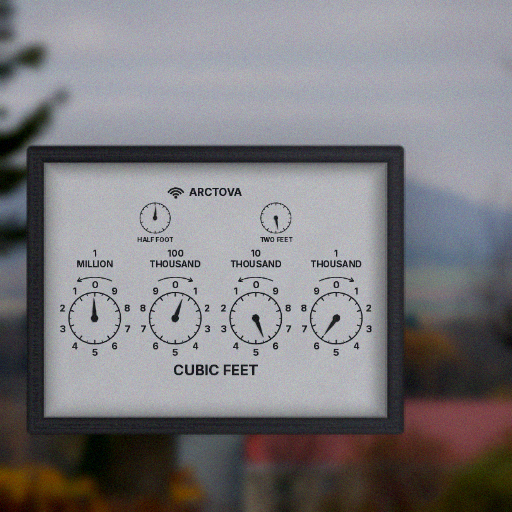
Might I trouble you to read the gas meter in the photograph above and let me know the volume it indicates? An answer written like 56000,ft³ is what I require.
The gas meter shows 5600,ft³
